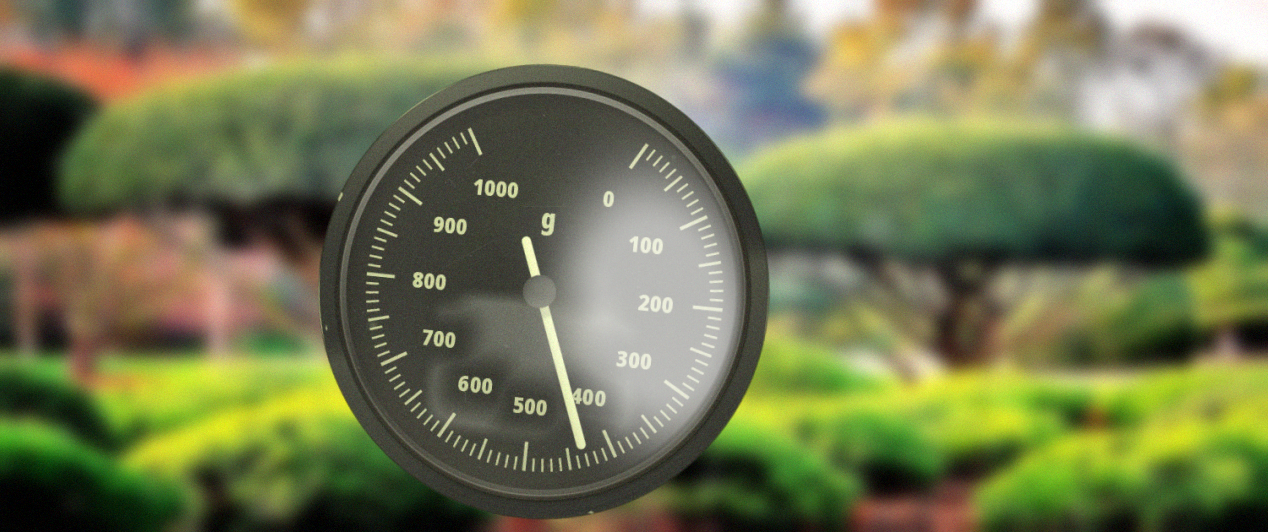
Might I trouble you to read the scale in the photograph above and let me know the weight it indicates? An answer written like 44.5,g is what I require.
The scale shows 430,g
